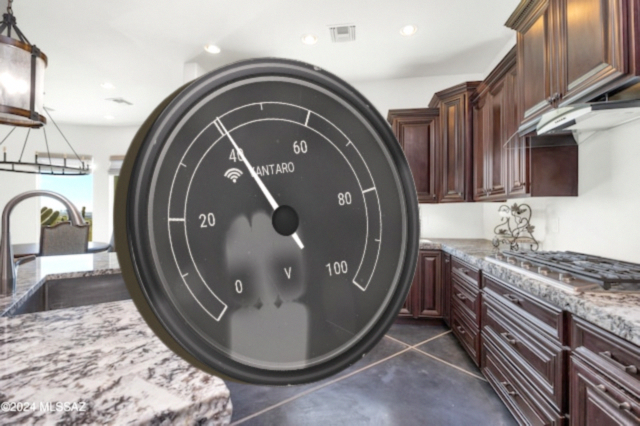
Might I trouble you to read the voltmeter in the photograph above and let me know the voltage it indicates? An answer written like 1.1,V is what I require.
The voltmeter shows 40,V
